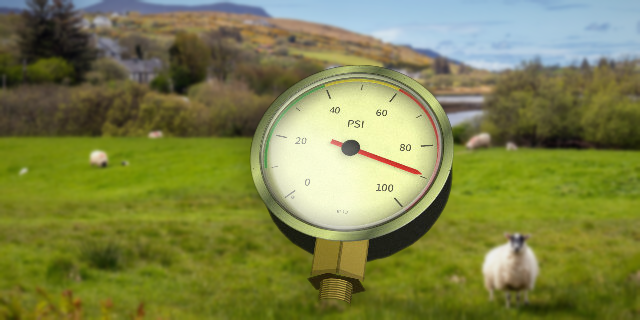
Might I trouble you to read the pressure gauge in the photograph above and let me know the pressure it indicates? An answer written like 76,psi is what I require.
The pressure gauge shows 90,psi
